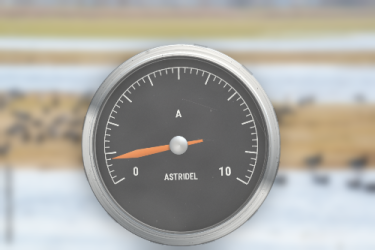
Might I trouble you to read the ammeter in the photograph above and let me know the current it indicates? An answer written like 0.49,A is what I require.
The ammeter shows 0.8,A
